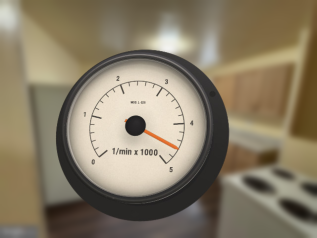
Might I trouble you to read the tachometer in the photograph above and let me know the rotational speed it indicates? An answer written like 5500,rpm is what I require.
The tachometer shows 4600,rpm
